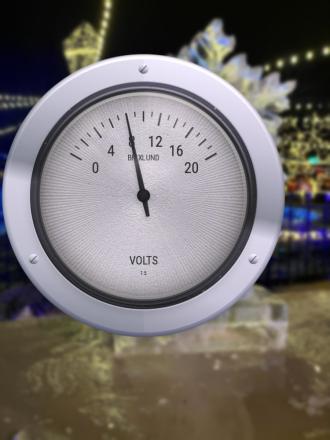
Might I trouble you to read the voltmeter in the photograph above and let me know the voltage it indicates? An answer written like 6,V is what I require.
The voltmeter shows 8,V
